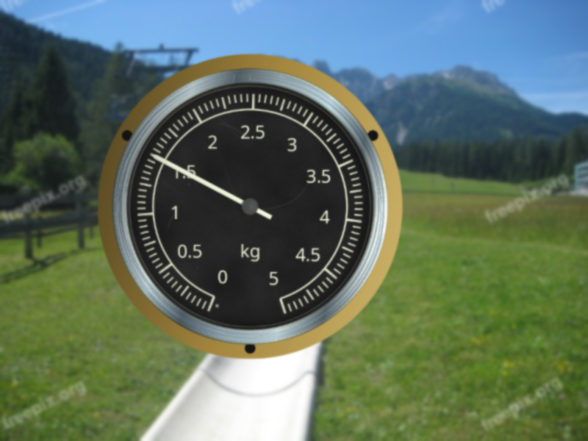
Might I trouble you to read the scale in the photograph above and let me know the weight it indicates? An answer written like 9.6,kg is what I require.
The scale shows 1.5,kg
